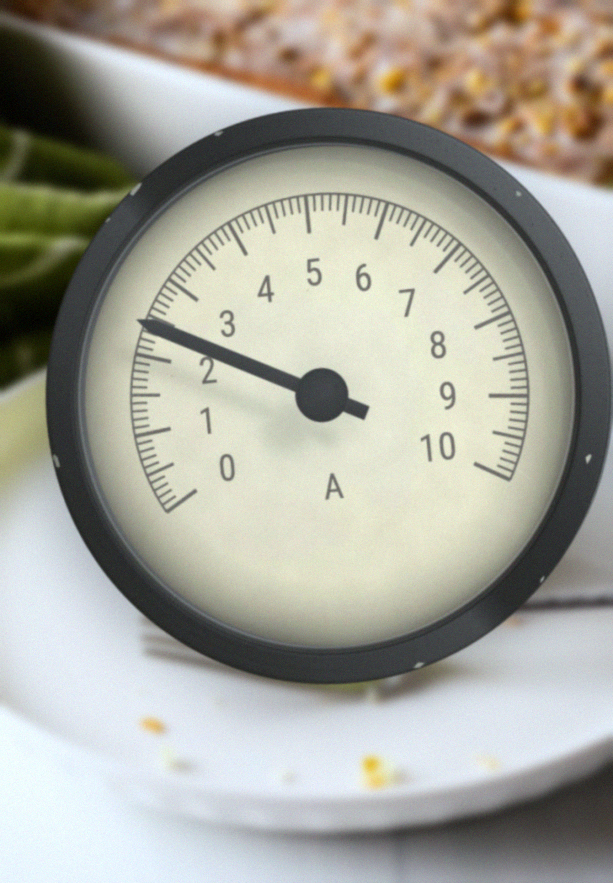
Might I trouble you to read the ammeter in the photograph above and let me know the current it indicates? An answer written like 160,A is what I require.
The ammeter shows 2.4,A
